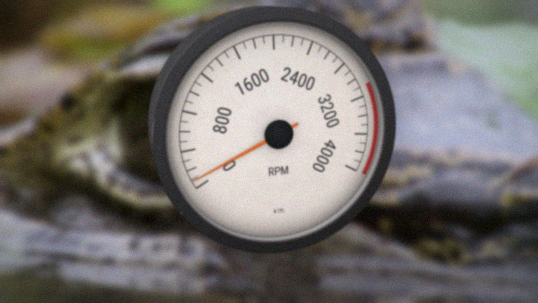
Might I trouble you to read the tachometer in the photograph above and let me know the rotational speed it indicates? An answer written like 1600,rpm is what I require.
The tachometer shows 100,rpm
